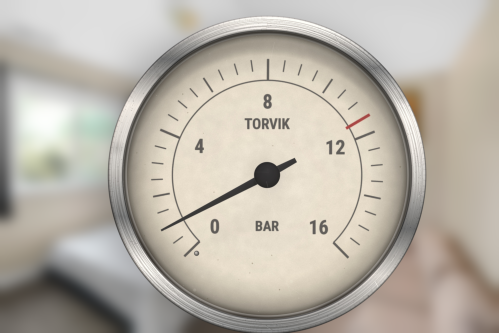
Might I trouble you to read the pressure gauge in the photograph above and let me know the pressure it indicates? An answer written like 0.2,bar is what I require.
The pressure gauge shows 1,bar
